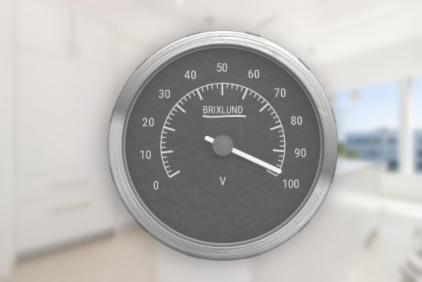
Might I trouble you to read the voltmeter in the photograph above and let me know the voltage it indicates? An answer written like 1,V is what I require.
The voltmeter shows 98,V
